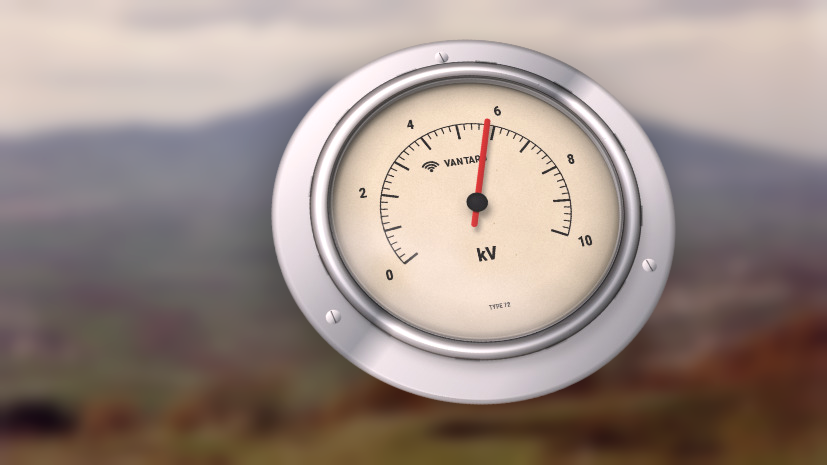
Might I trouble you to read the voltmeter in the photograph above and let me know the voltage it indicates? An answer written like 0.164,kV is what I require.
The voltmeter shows 5.8,kV
